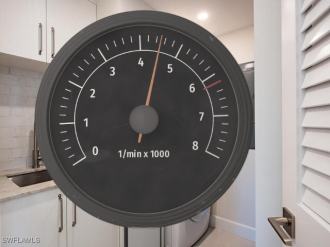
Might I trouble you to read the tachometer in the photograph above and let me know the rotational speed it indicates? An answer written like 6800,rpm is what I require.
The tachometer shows 4500,rpm
